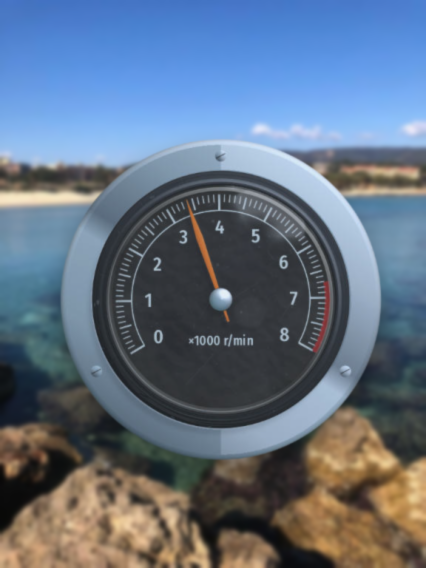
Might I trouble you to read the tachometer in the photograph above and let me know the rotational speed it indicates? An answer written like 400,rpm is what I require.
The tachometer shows 3400,rpm
